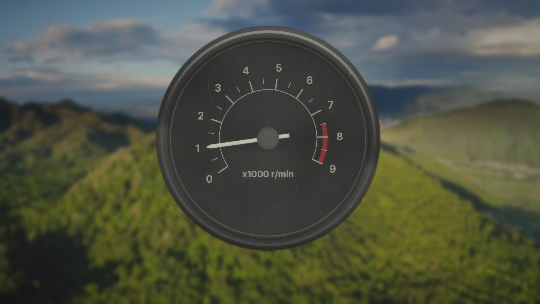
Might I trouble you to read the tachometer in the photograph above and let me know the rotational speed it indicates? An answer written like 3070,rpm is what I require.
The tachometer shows 1000,rpm
